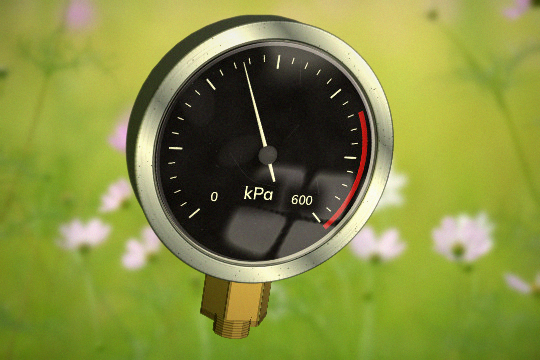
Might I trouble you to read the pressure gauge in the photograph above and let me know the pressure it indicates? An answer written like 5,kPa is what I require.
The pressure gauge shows 250,kPa
